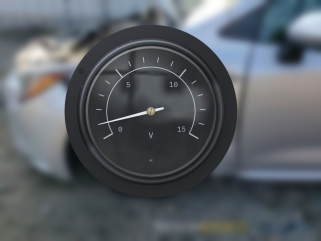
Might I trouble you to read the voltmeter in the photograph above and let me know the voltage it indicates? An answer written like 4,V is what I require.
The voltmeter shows 1,V
